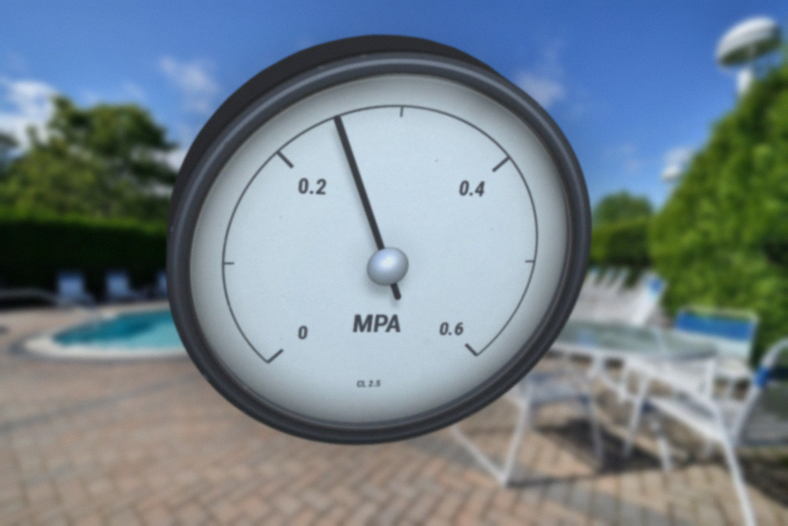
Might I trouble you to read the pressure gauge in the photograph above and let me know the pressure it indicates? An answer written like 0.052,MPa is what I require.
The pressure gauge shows 0.25,MPa
